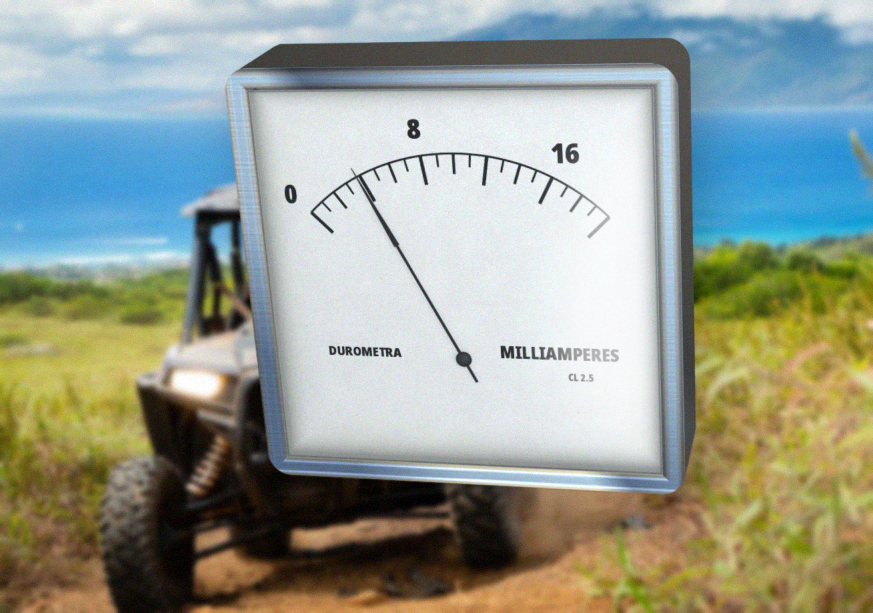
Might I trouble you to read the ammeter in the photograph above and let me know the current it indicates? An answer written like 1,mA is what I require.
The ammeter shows 4,mA
